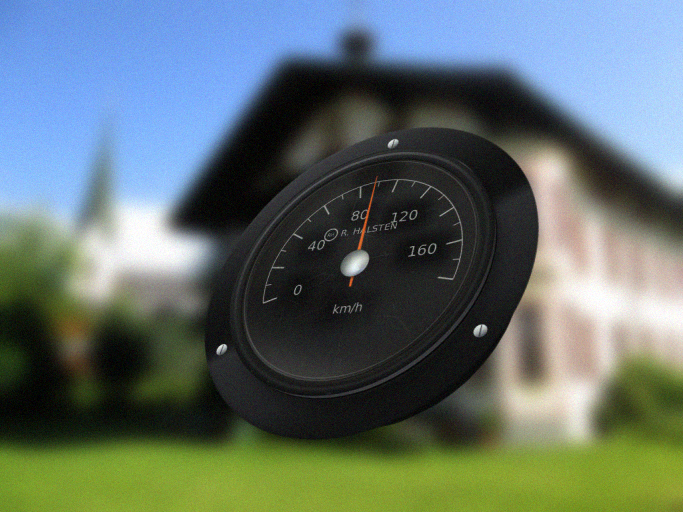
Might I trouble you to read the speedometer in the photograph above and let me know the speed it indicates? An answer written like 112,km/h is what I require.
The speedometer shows 90,km/h
